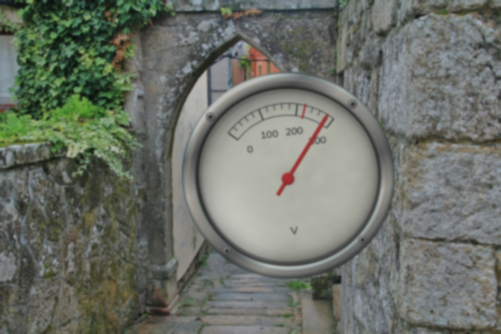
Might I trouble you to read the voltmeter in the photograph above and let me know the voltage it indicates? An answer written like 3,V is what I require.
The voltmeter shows 280,V
